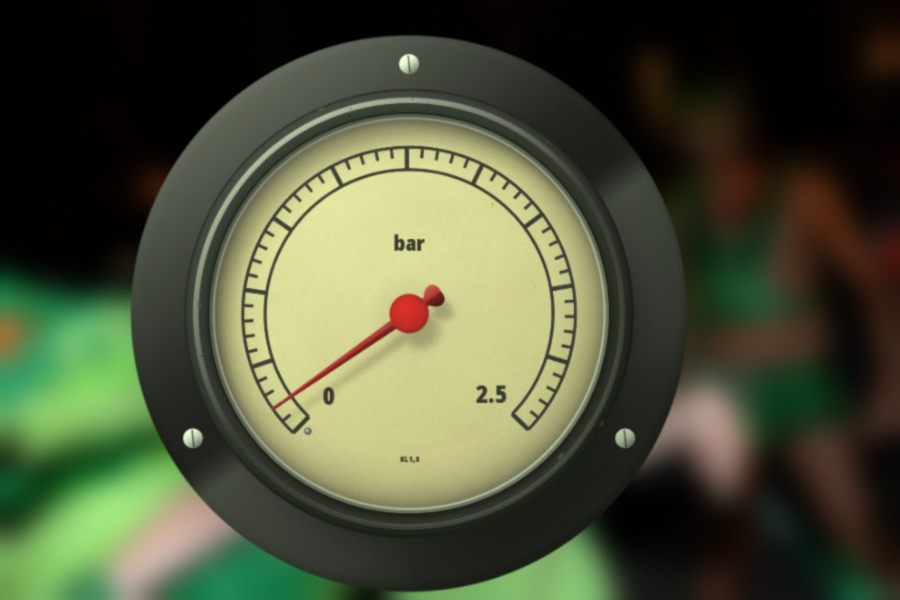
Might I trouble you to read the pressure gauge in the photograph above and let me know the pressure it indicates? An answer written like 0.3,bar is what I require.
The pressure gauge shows 0.1,bar
